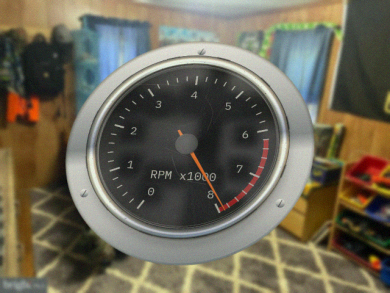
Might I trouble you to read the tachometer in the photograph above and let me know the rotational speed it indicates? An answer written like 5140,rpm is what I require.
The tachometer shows 7900,rpm
